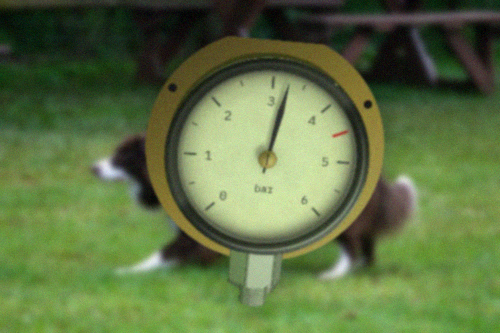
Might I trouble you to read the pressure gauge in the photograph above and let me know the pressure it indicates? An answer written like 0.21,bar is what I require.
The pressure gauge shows 3.25,bar
